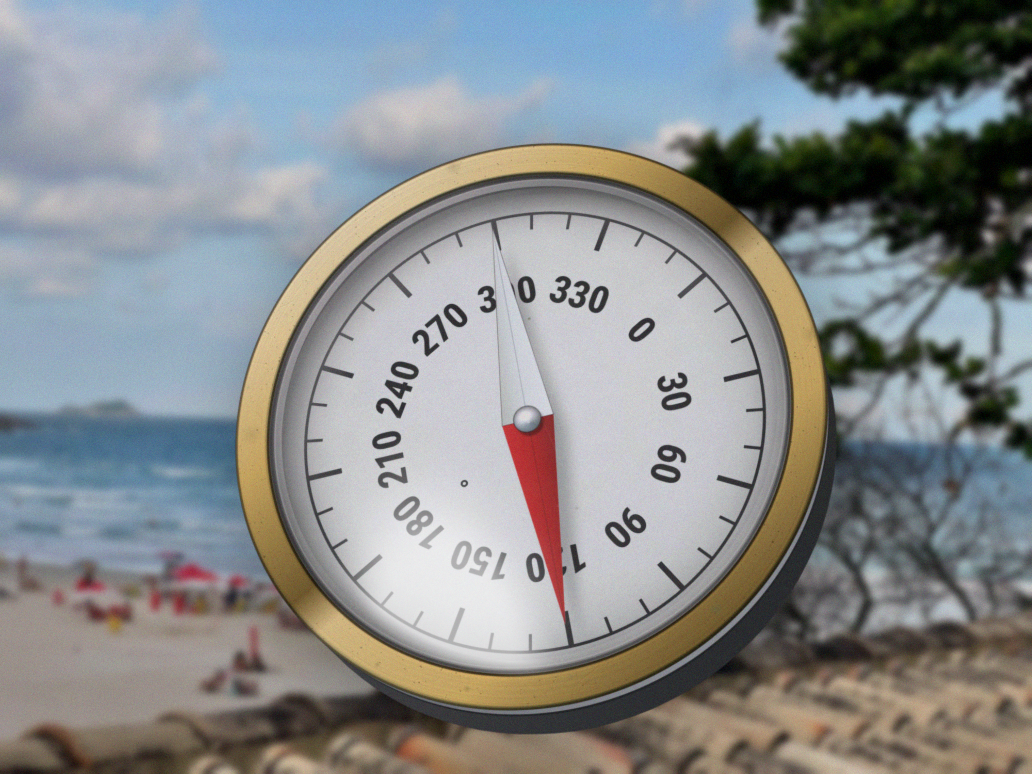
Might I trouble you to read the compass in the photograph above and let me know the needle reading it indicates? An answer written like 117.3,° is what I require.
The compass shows 120,°
